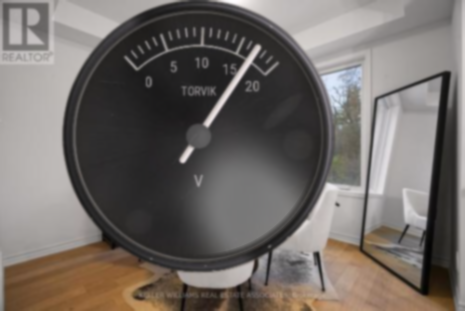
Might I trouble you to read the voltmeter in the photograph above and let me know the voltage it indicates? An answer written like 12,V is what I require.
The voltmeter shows 17,V
